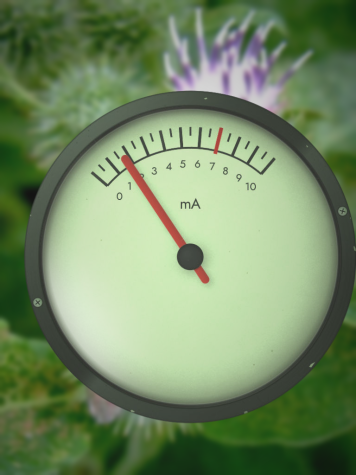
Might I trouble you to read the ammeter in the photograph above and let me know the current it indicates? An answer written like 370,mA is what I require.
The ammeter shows 1.75,mA
